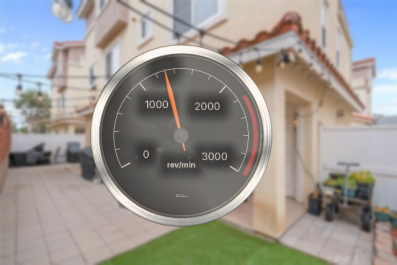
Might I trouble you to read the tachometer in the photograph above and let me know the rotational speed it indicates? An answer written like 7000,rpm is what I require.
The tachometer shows 1300,rpm
